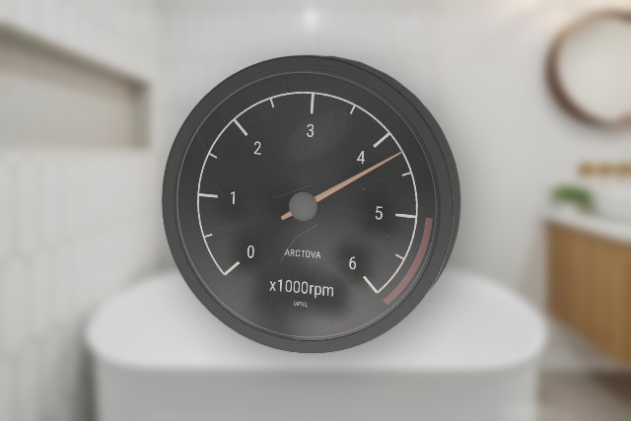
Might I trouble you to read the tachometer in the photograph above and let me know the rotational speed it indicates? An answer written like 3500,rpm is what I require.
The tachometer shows 4250,rpm
